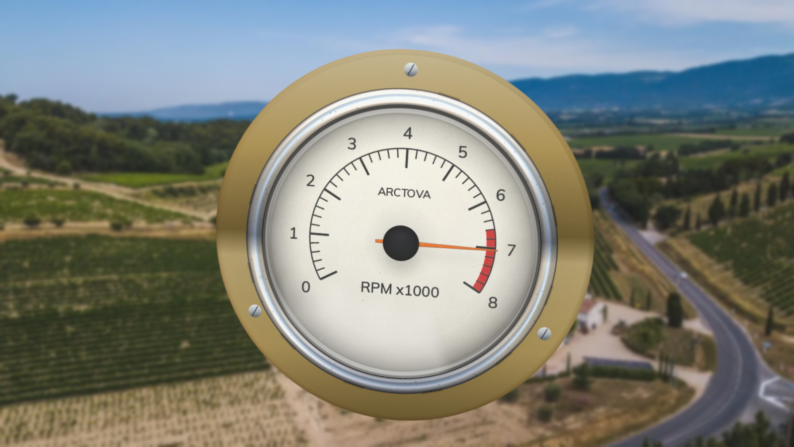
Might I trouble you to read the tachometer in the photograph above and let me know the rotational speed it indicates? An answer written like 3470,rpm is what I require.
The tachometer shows 7000,rpm
